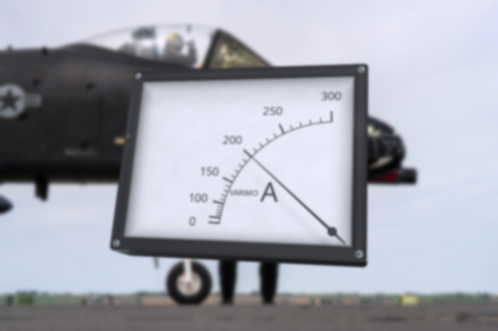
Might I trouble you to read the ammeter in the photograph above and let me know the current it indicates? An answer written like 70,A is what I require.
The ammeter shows 200,A
